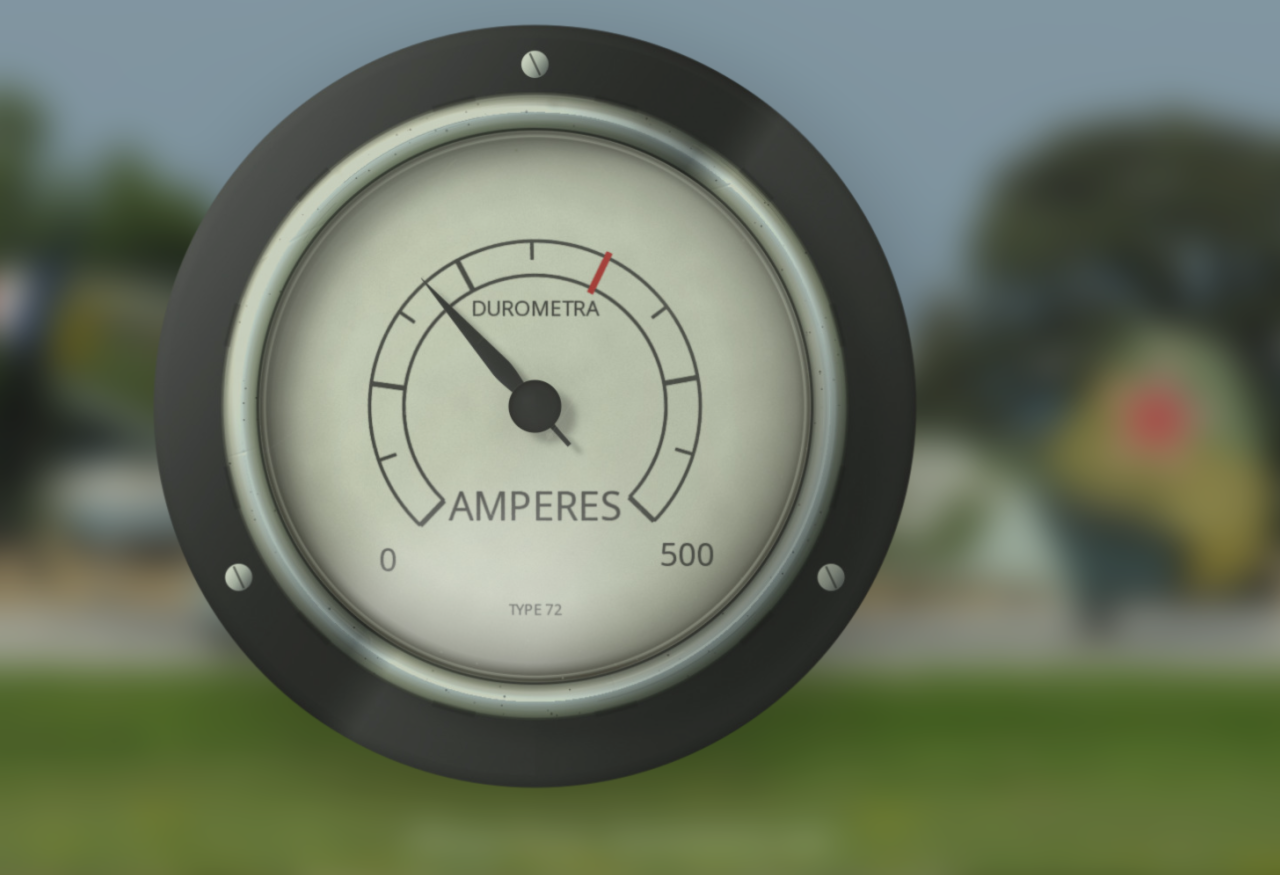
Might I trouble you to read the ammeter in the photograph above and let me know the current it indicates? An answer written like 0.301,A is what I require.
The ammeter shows 175,A
